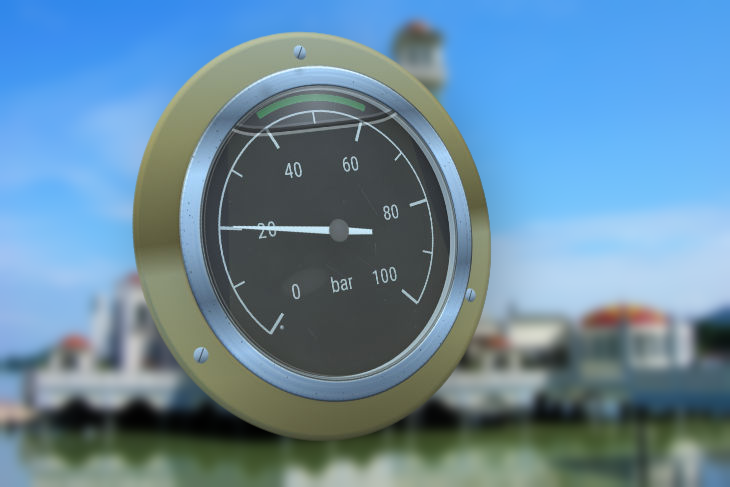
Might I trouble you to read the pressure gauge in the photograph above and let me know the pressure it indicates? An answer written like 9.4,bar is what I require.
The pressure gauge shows 20,bar
